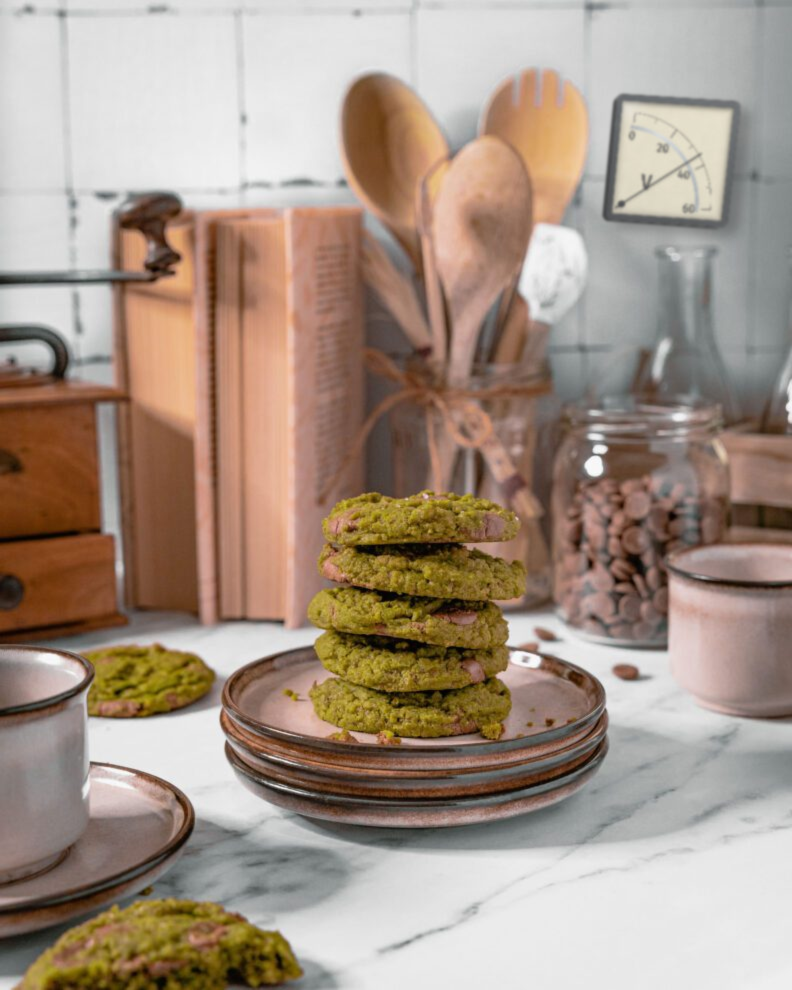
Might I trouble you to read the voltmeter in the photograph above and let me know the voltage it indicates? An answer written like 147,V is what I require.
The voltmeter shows 35,V
